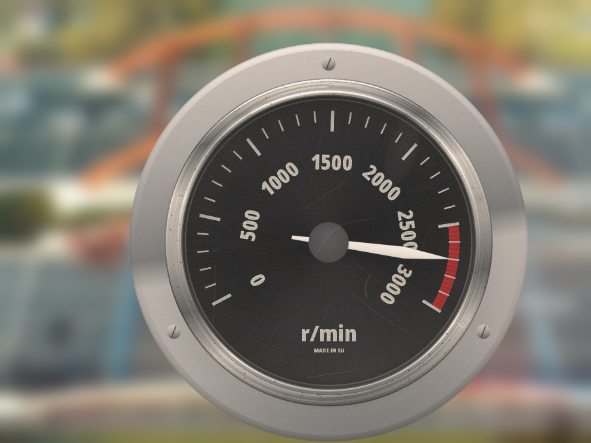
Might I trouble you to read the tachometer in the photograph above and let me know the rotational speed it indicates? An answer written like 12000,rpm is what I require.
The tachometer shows 2700,rpm
